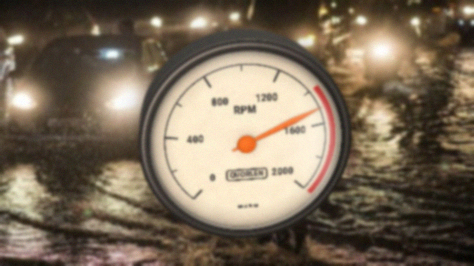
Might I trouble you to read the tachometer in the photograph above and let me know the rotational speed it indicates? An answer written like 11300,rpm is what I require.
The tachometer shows 1500,rpm
